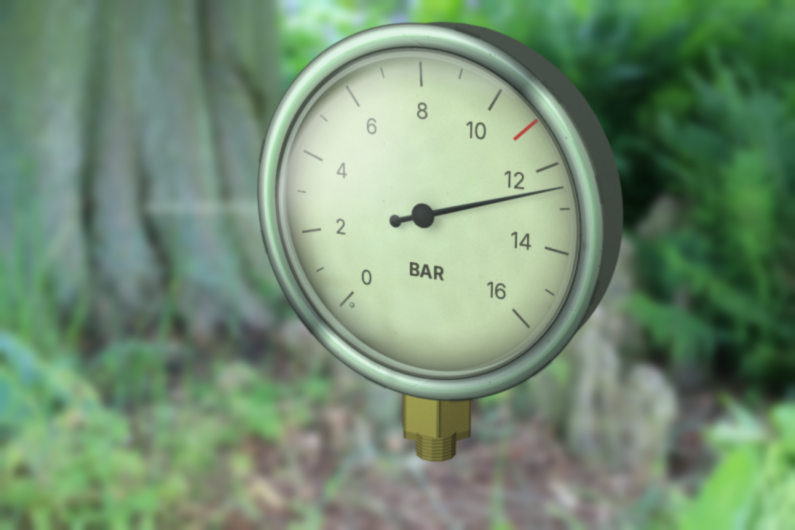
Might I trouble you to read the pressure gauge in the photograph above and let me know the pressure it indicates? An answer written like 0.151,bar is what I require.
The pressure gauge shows 12.5,bar
